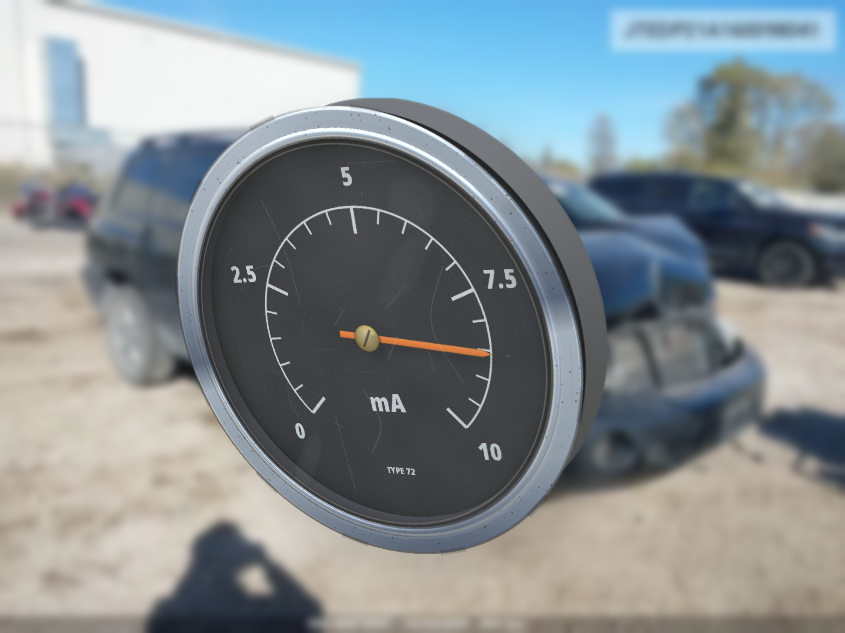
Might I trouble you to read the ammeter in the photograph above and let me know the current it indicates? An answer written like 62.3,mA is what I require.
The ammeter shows 8.5,mA
